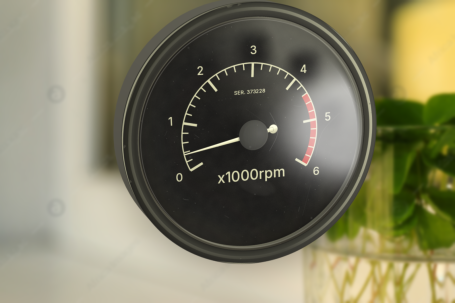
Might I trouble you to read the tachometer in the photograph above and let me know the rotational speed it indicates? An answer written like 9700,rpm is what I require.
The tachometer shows 400,rpm
